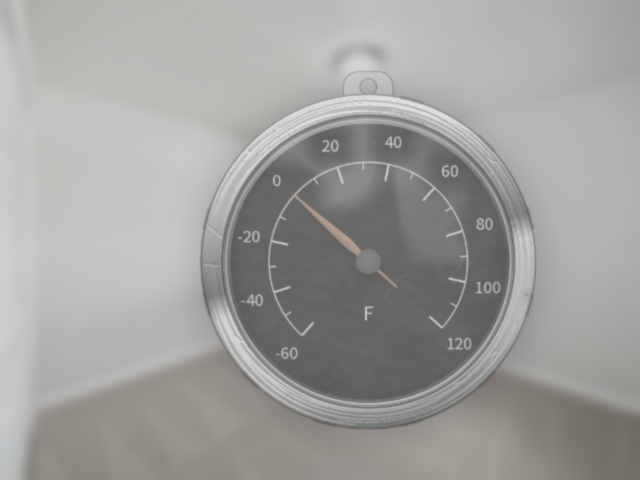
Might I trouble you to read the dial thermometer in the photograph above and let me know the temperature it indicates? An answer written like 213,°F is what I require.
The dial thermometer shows 0,°F
